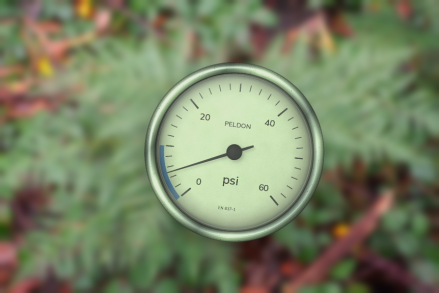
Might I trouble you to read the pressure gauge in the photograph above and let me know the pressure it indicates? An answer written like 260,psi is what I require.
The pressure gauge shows 5,psi
